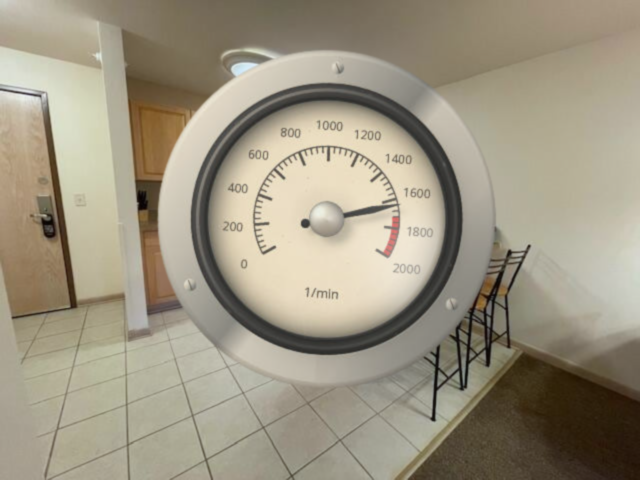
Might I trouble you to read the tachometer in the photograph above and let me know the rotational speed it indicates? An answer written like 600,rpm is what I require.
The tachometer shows 1640,rpm
